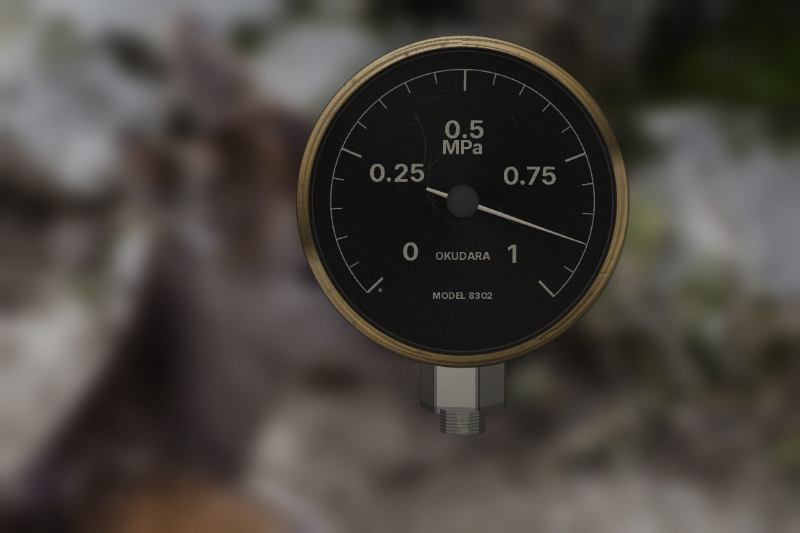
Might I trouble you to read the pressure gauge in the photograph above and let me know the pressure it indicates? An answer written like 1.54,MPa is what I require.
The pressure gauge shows 0.9,MPa
